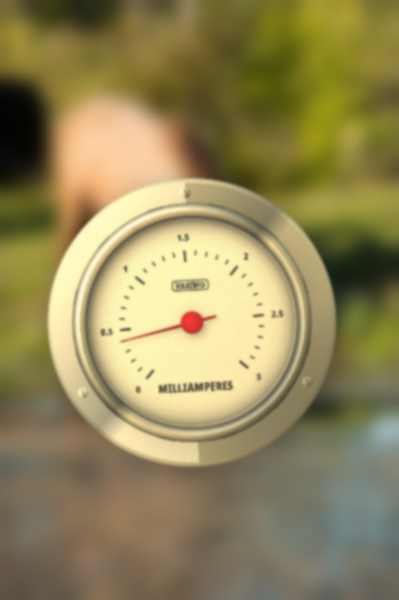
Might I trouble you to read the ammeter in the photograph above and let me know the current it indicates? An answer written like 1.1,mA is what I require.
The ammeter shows 0.4,mA
